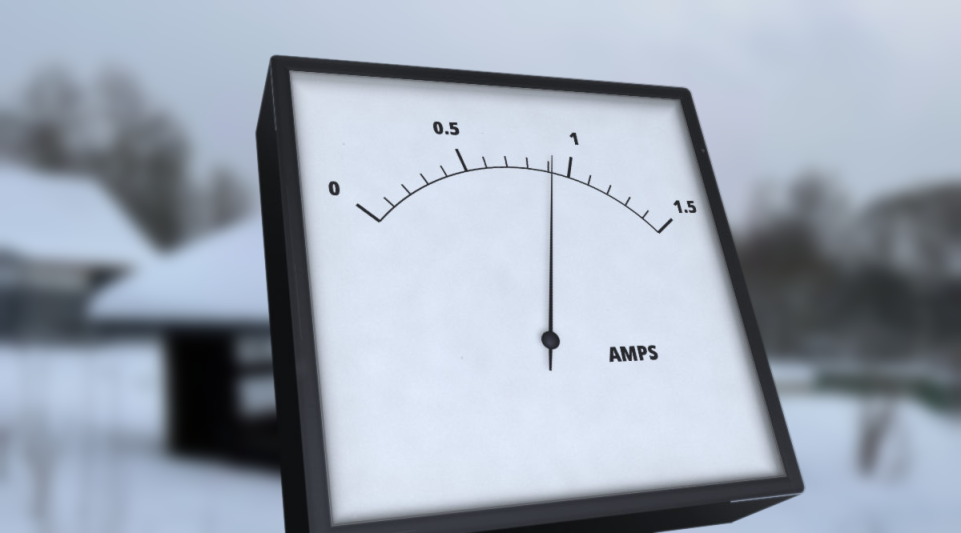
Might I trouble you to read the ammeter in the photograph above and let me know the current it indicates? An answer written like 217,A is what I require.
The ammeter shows 0.9,A
